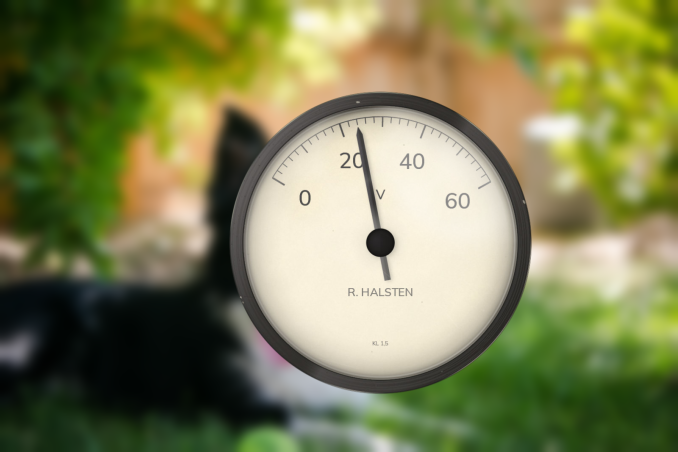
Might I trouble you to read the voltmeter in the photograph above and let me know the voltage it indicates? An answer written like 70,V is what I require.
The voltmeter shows 24,V
